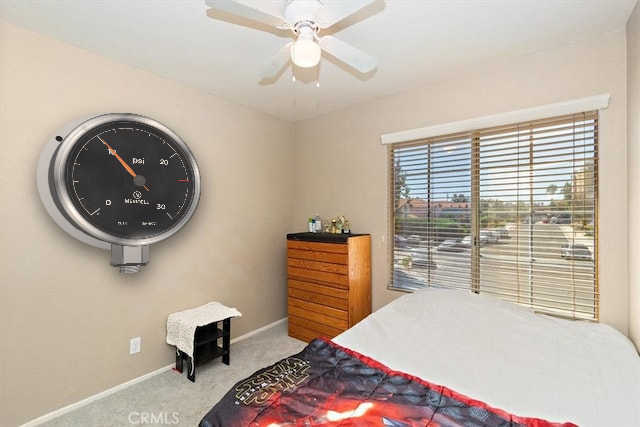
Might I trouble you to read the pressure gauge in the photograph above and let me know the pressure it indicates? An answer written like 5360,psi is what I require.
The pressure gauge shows 10,psi
